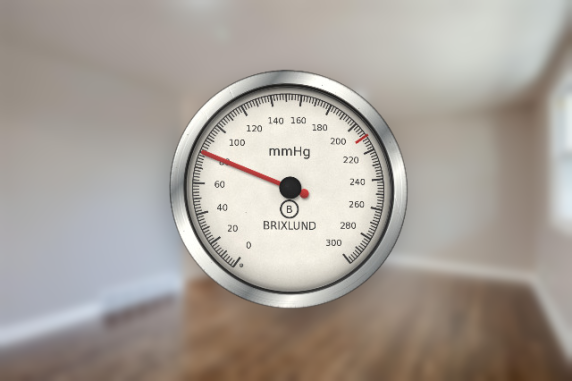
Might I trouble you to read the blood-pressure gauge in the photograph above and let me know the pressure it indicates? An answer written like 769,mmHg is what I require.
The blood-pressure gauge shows 80,mmHg
